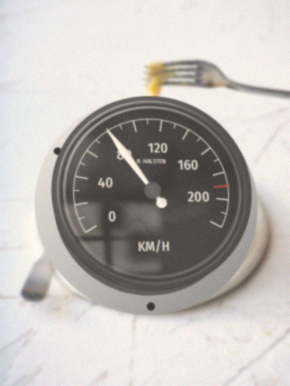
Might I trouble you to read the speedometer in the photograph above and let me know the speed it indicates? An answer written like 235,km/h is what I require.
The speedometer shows 80,km/h
